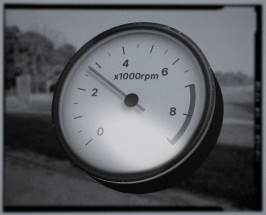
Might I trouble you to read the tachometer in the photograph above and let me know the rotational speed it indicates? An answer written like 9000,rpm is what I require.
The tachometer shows 2750,rpm
